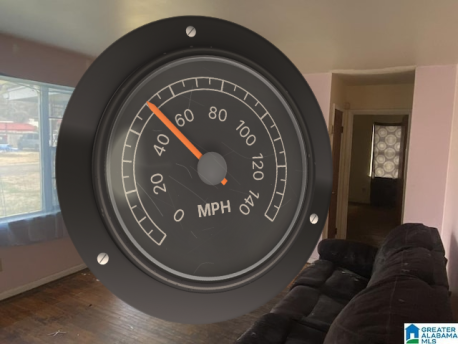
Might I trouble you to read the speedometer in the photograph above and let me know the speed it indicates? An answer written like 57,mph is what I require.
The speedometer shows 50,mph
